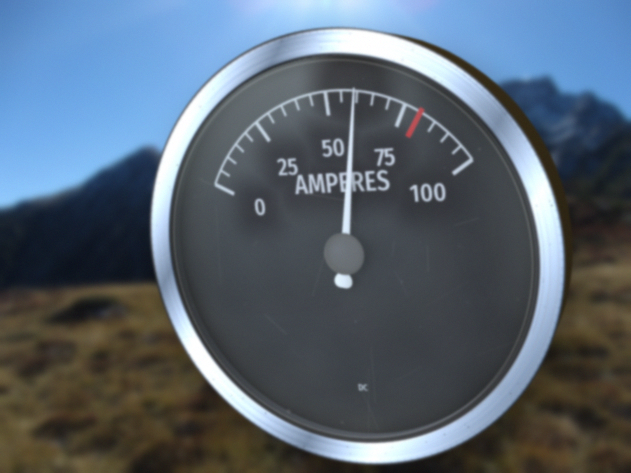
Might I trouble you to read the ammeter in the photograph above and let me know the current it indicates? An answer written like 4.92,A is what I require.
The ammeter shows 60,A
